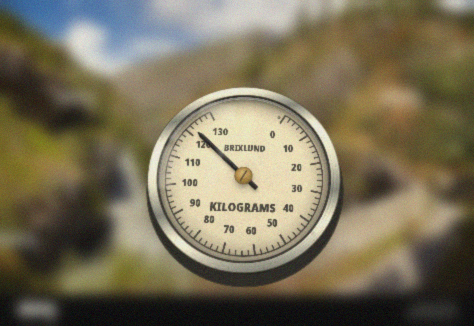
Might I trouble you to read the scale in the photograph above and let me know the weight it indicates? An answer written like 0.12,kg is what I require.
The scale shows 122,kg
